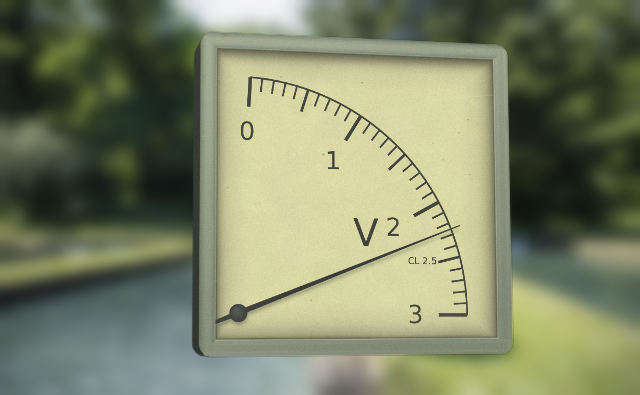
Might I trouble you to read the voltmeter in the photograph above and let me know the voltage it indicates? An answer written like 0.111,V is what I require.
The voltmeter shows 2.25,V
